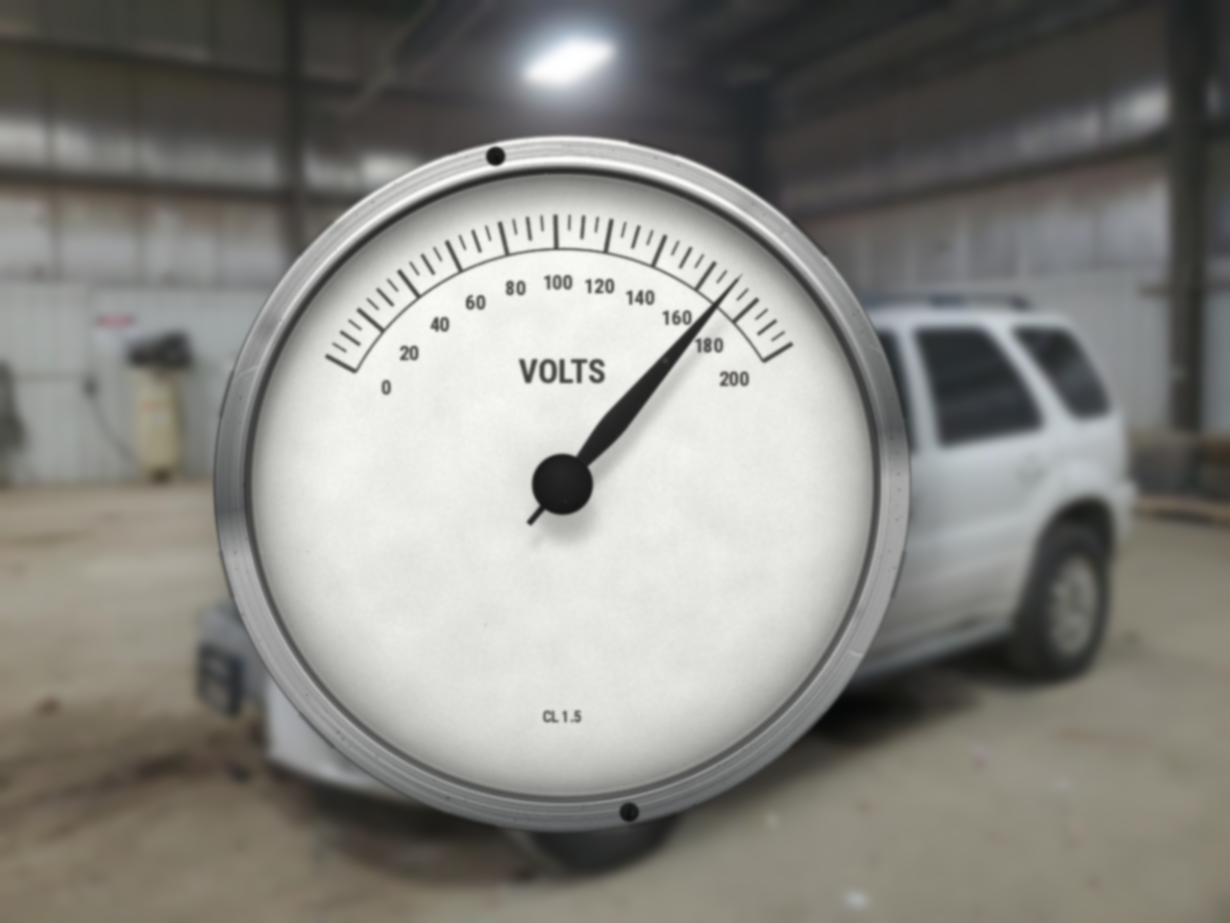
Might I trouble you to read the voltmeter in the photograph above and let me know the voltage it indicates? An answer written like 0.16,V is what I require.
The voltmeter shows 170,V
